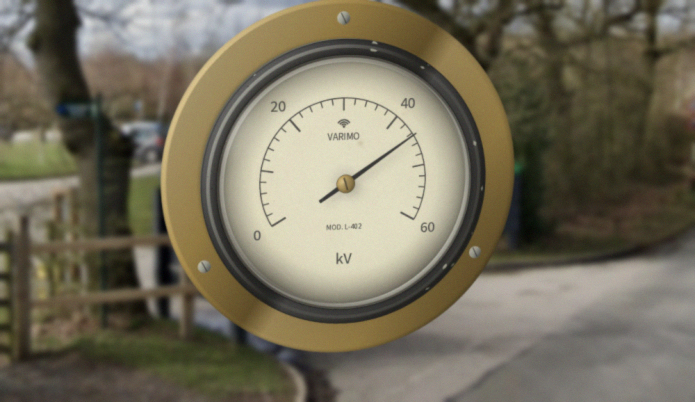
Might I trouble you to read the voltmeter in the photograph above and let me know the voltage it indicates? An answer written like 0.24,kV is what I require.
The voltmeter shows 44,kV
